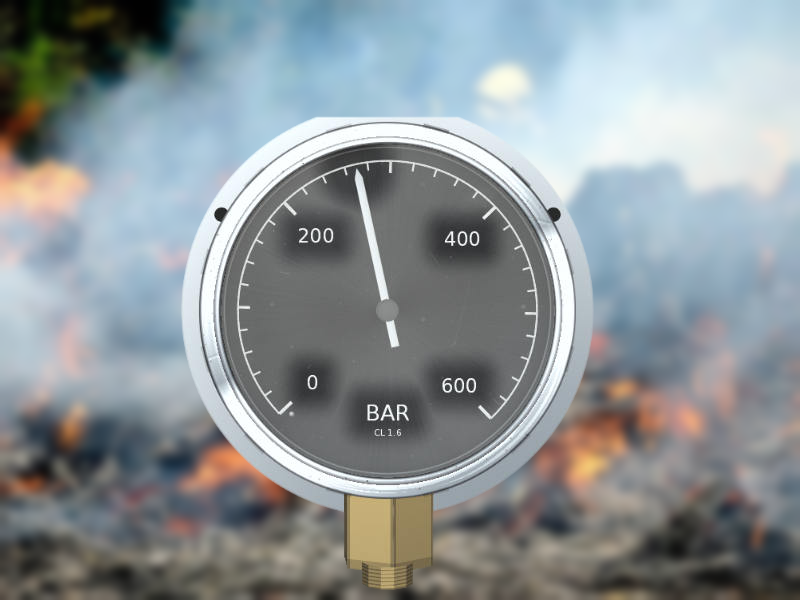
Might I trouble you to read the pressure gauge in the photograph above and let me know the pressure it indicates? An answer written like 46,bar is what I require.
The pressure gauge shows 270,bar
